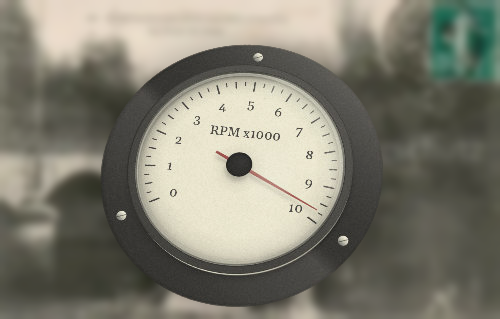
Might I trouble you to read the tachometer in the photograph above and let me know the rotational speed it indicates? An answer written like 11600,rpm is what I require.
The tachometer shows 9750,rpm
